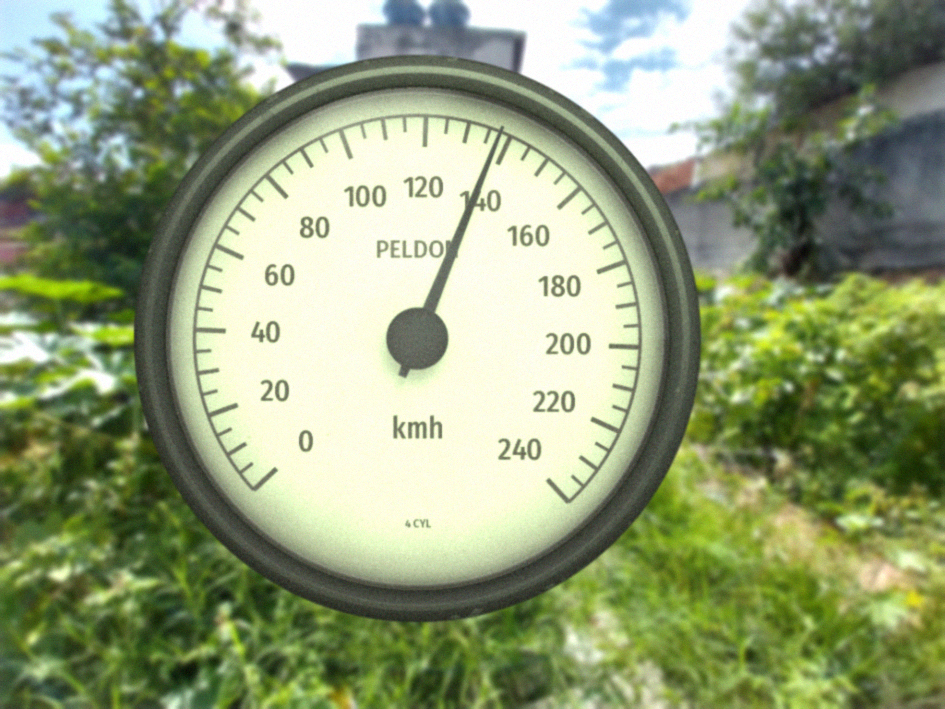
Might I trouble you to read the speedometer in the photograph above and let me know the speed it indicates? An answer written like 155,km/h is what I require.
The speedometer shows 137.5,km/h
